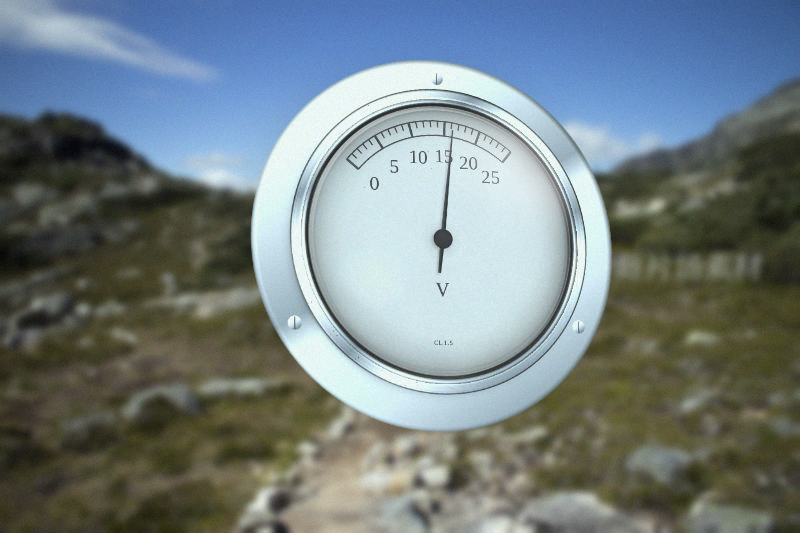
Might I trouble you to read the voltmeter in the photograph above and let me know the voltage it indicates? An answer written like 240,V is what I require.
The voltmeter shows 16,V
